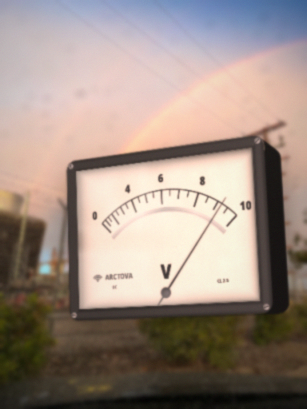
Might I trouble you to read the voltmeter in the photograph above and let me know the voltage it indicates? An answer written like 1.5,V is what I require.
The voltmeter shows 9.25,V
